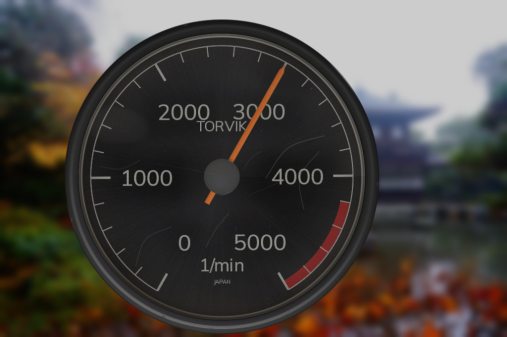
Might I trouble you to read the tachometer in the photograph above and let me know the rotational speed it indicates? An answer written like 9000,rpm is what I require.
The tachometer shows 3000,rpm
